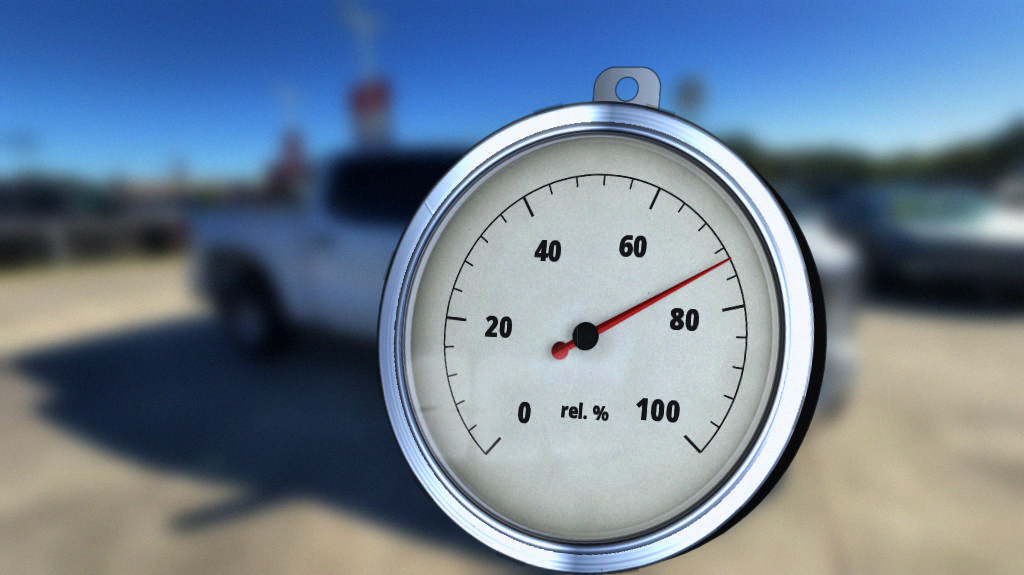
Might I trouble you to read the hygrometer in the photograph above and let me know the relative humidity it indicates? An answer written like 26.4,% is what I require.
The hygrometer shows 74,%
